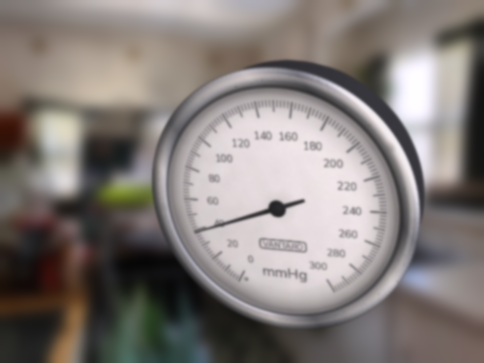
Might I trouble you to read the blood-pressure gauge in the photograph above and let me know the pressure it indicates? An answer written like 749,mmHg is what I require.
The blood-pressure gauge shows 40,mmHg
